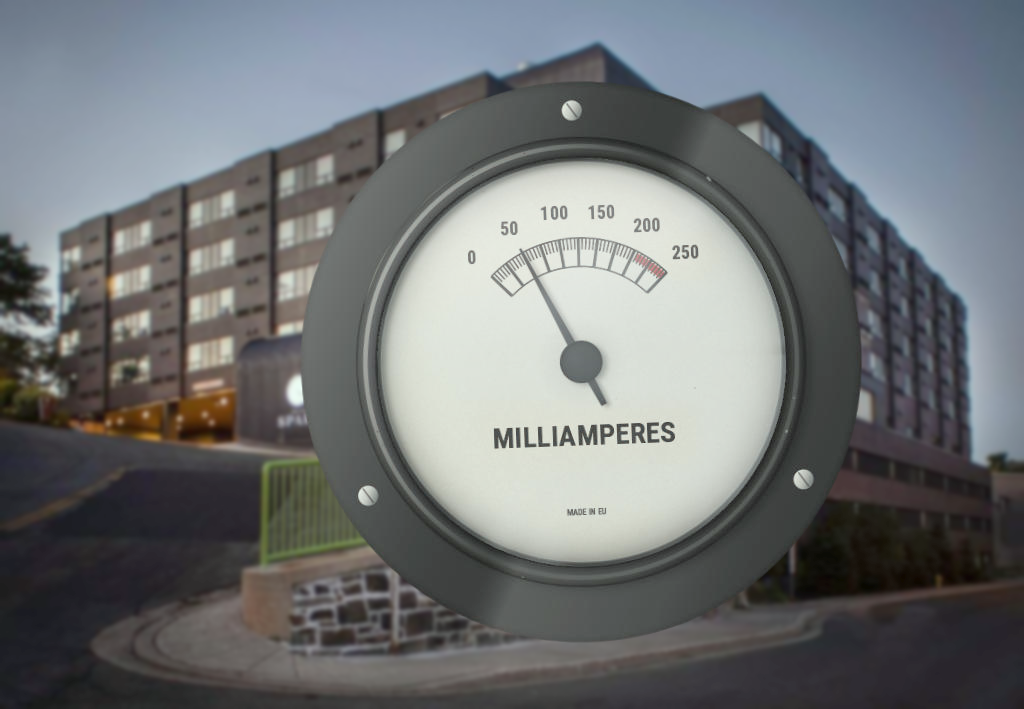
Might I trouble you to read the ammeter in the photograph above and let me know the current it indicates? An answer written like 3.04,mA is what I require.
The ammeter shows 50,mA
